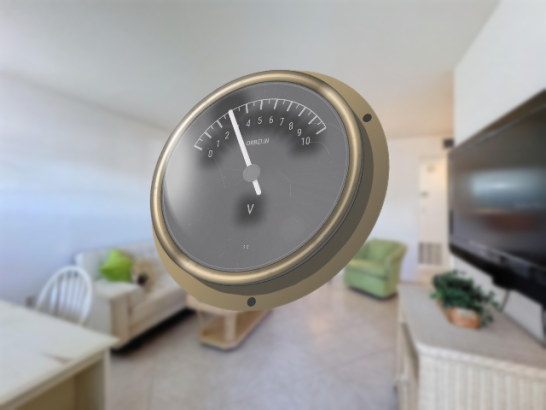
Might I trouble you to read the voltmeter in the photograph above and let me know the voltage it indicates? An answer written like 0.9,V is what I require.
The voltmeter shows 3,V
